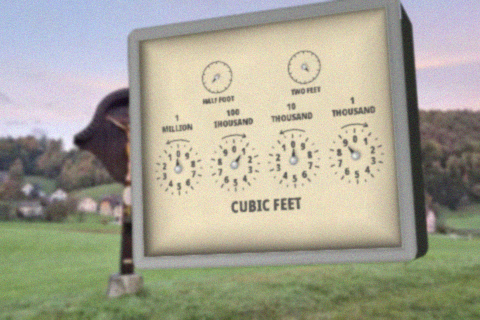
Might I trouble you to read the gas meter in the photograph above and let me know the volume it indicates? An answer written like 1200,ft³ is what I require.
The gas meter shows 9900,ft³
